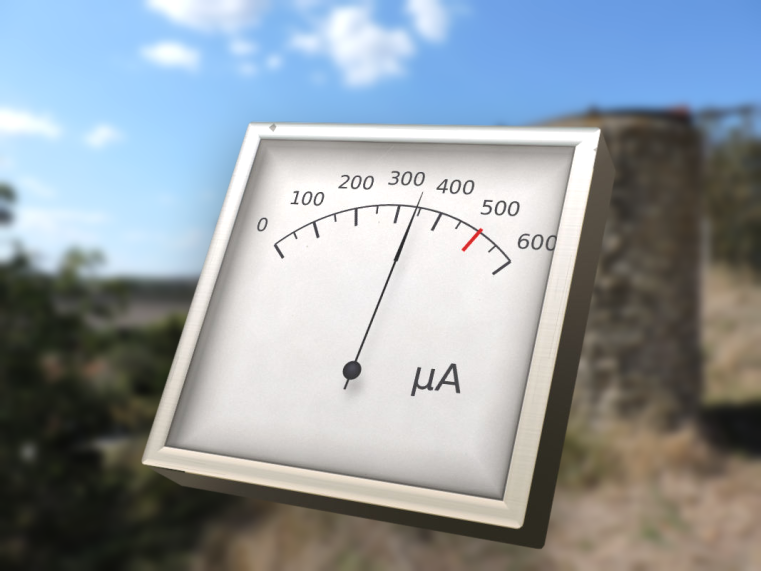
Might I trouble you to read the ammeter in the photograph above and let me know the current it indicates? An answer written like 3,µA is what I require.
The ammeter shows 350,µA
